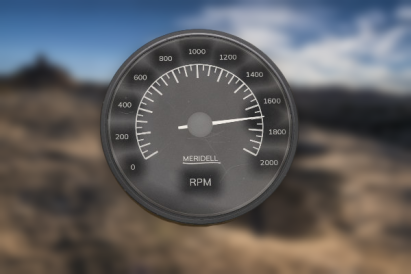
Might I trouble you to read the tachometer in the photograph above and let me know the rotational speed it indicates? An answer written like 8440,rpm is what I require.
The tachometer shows 1700,rpm
